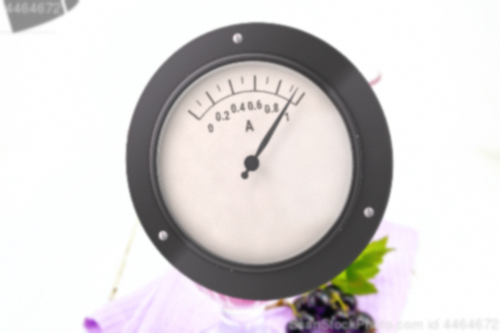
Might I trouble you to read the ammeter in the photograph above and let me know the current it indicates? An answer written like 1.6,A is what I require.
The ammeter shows 0.95,A
